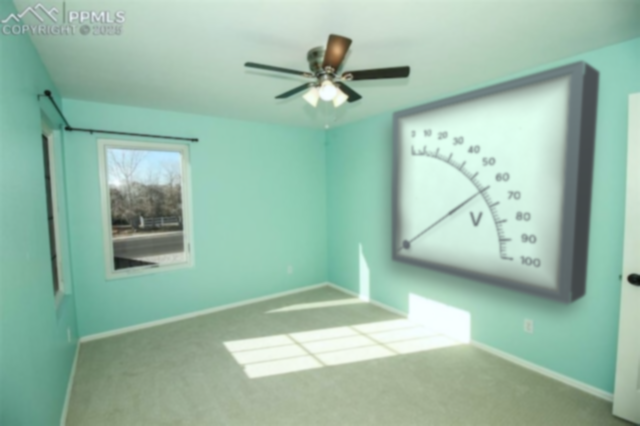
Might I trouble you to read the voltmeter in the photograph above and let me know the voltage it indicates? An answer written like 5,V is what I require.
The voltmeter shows 60,V
